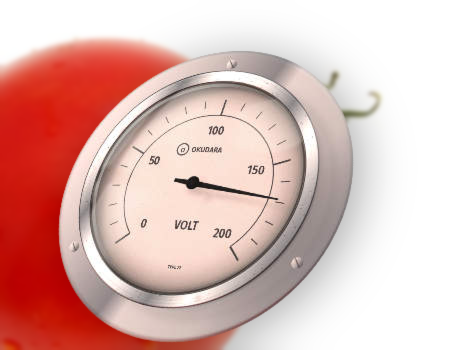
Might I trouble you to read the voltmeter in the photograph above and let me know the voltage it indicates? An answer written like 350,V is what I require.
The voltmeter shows 170,V
